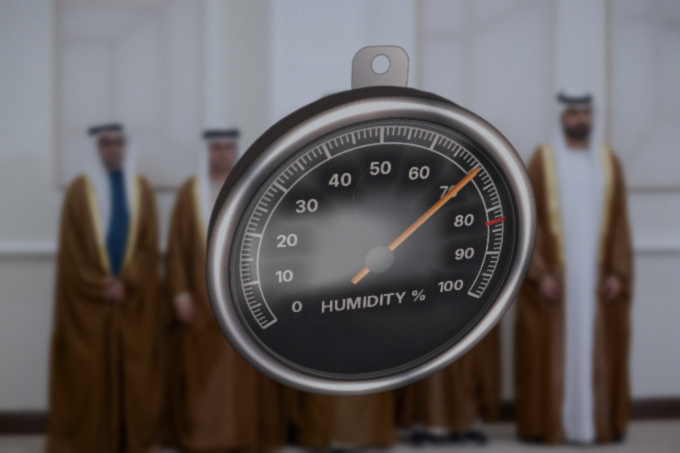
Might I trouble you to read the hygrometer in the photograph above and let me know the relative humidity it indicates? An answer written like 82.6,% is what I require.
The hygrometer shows 70,%
